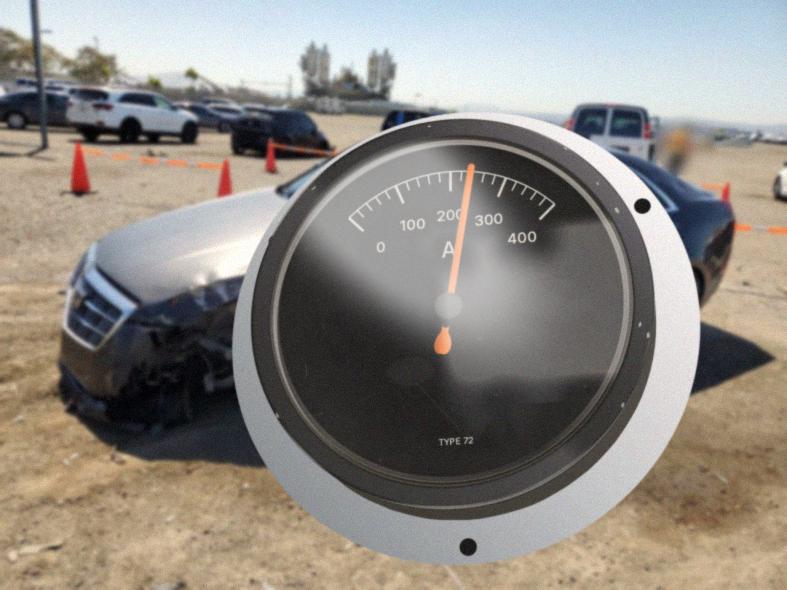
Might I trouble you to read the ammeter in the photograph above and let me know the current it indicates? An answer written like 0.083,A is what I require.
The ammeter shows 240,A
